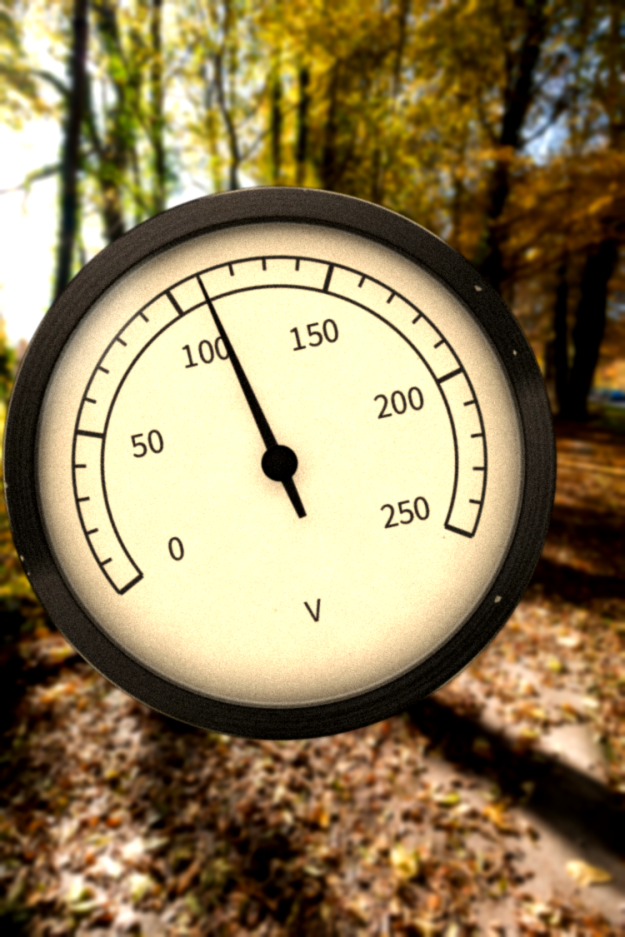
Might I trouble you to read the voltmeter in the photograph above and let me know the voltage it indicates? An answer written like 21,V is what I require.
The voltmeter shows 110,V
